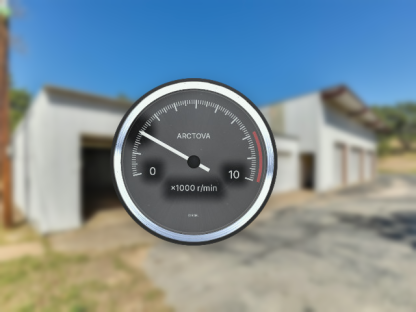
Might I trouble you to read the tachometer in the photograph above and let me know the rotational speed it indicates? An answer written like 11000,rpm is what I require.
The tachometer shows 2000,rpm
